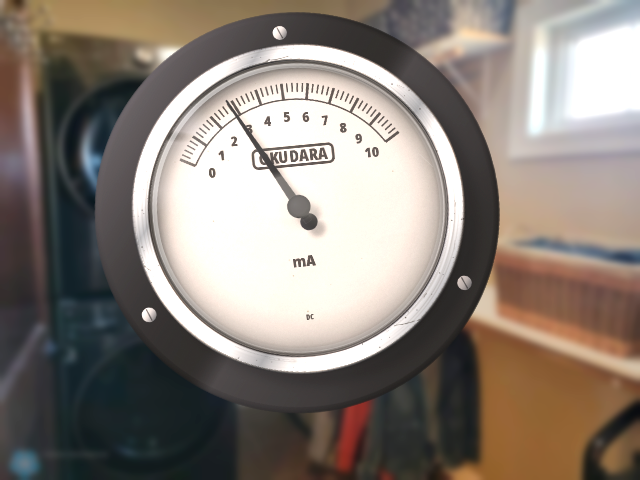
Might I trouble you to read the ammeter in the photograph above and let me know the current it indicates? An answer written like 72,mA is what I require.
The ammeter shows 2.8,mA
